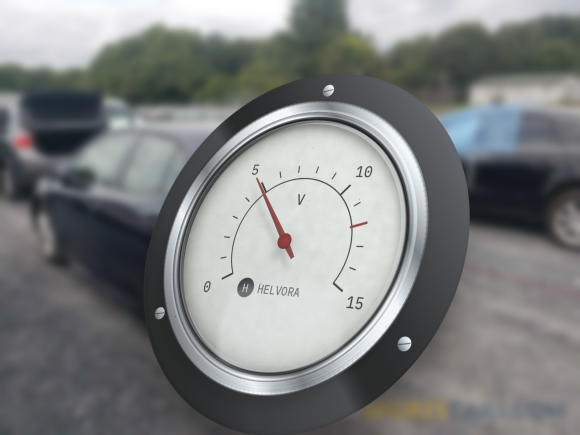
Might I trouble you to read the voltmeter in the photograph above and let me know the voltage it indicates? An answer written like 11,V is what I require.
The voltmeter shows 5,V
